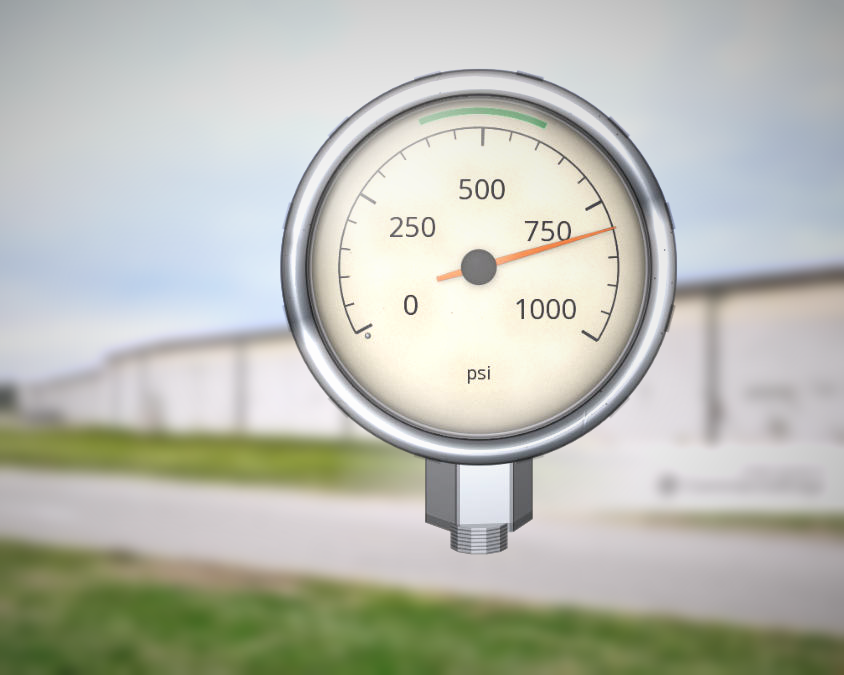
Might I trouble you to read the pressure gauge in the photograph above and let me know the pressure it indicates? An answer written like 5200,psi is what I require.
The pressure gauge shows 800,psi
